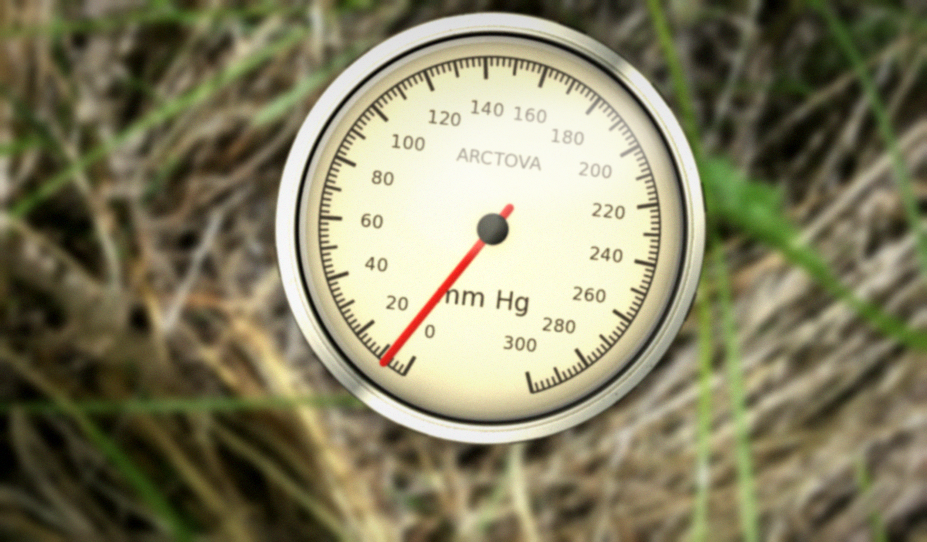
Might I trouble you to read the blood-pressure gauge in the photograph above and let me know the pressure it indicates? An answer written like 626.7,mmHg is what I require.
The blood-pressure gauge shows 8,mmHg
